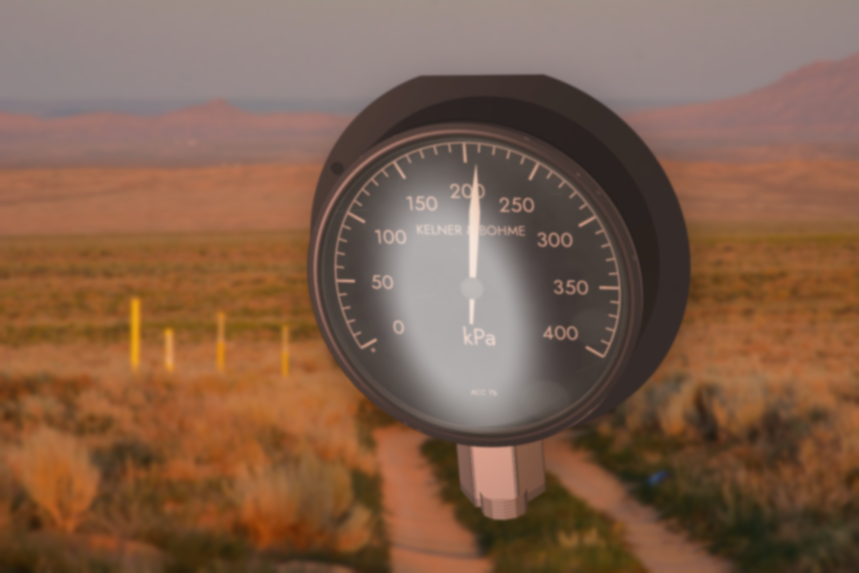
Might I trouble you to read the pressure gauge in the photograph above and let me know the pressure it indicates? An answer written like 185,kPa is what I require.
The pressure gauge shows 210,kPa
